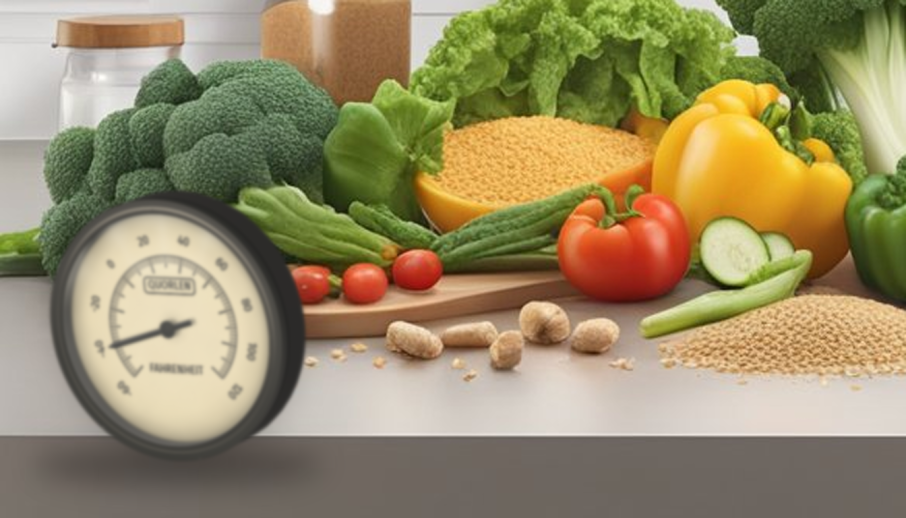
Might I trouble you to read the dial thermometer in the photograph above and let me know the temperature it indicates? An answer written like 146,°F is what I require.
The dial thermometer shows -40,°F
